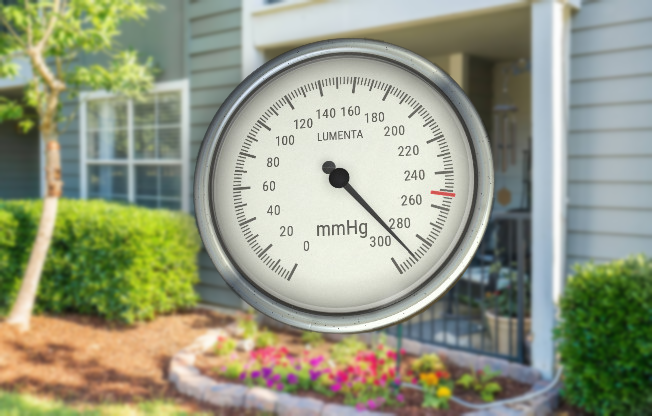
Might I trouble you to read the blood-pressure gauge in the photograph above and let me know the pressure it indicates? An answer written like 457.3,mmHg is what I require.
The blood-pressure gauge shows 290,mmHg
